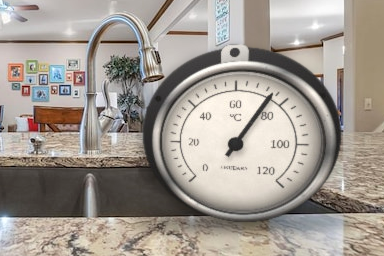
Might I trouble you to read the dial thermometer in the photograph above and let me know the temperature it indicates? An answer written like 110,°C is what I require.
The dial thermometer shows 74,°C
